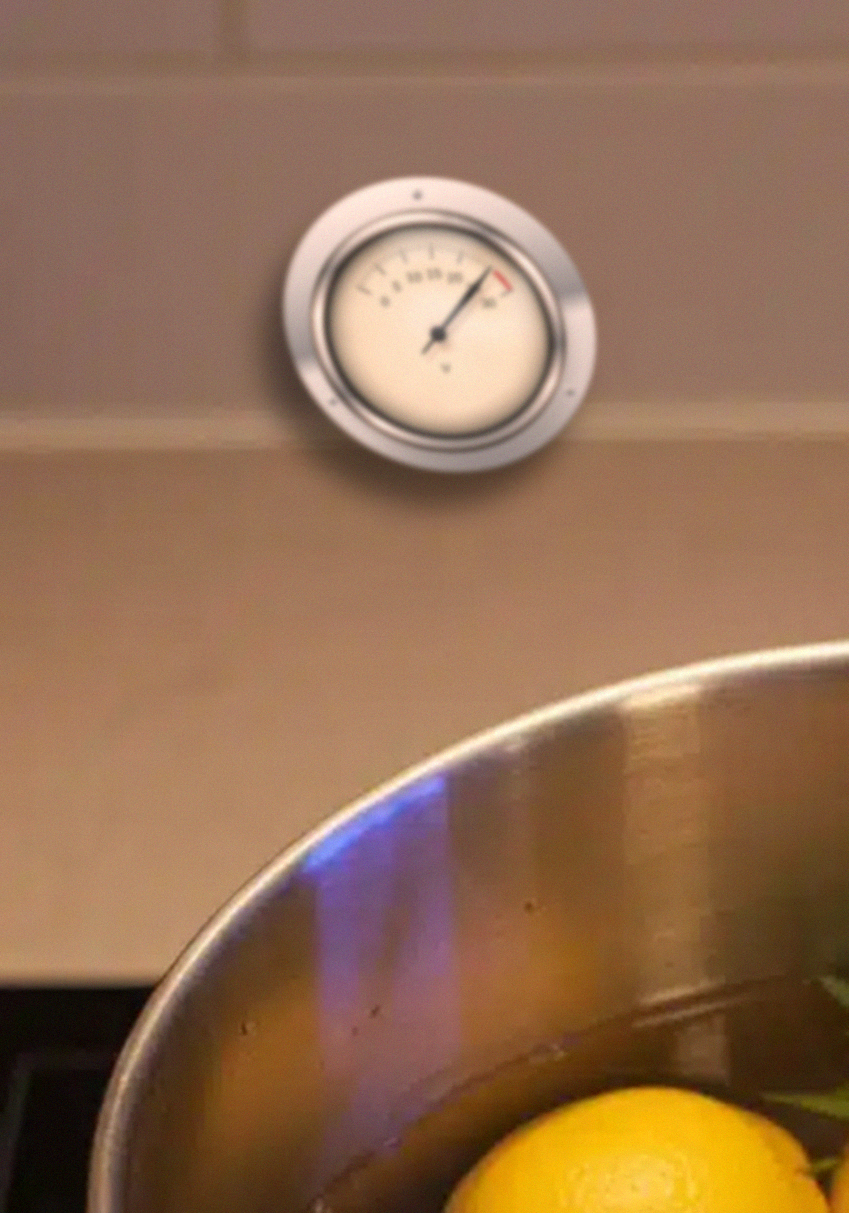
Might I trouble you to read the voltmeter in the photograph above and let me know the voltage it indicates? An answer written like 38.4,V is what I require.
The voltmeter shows 25,V
